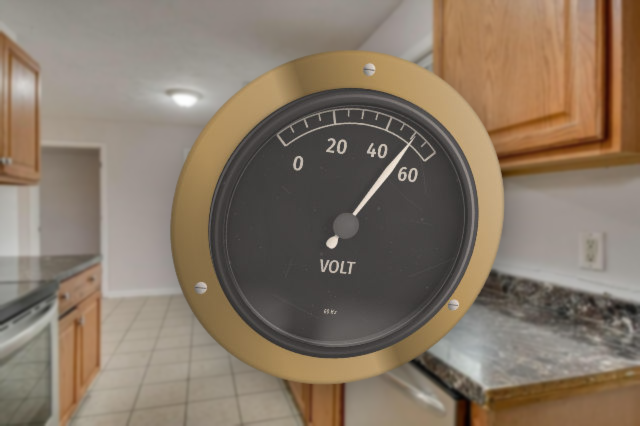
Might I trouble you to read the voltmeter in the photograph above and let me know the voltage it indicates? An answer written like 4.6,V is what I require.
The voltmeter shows 50,V
